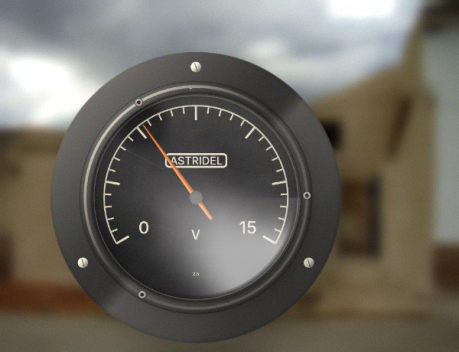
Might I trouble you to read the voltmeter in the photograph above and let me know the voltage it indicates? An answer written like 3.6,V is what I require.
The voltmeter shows 5.25,V
